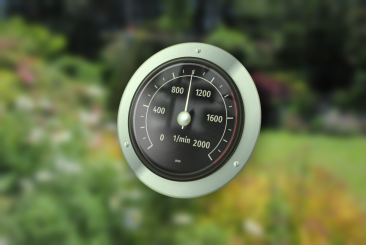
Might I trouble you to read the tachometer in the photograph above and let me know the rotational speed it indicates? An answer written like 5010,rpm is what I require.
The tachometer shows 1000,rpm
